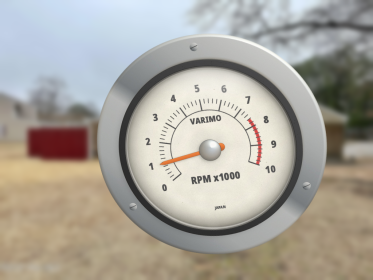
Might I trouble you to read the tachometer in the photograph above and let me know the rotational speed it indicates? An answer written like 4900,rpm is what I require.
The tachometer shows 1000,rpm
